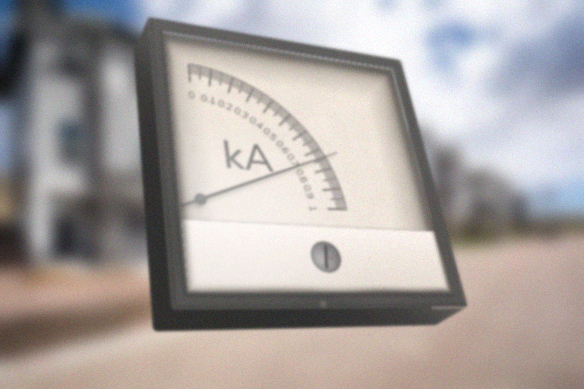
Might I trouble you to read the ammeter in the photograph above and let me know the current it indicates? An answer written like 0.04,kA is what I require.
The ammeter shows 0.75,kA
